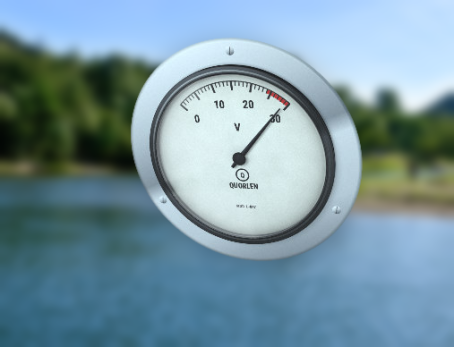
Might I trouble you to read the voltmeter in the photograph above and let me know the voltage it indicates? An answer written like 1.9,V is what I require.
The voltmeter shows 29,V
